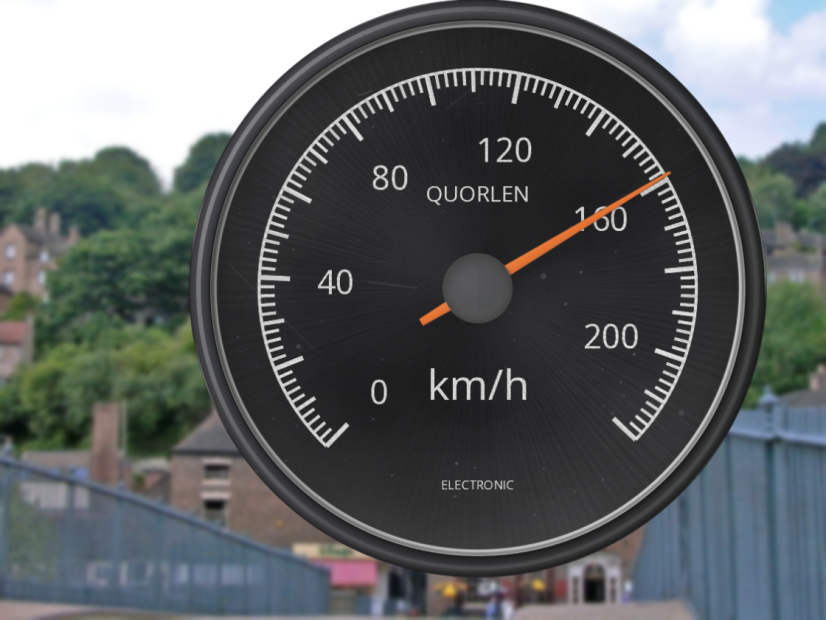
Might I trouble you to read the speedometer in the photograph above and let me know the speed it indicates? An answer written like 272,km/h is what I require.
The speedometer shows 159,km/h
